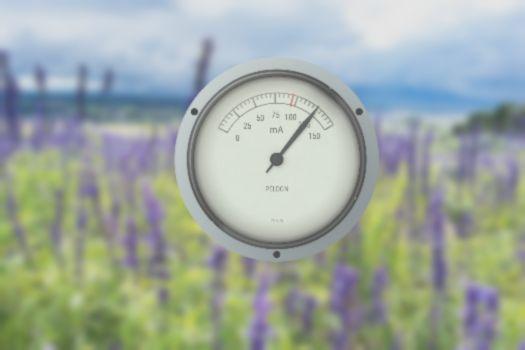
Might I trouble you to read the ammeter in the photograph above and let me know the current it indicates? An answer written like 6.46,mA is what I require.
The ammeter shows 125,mA
